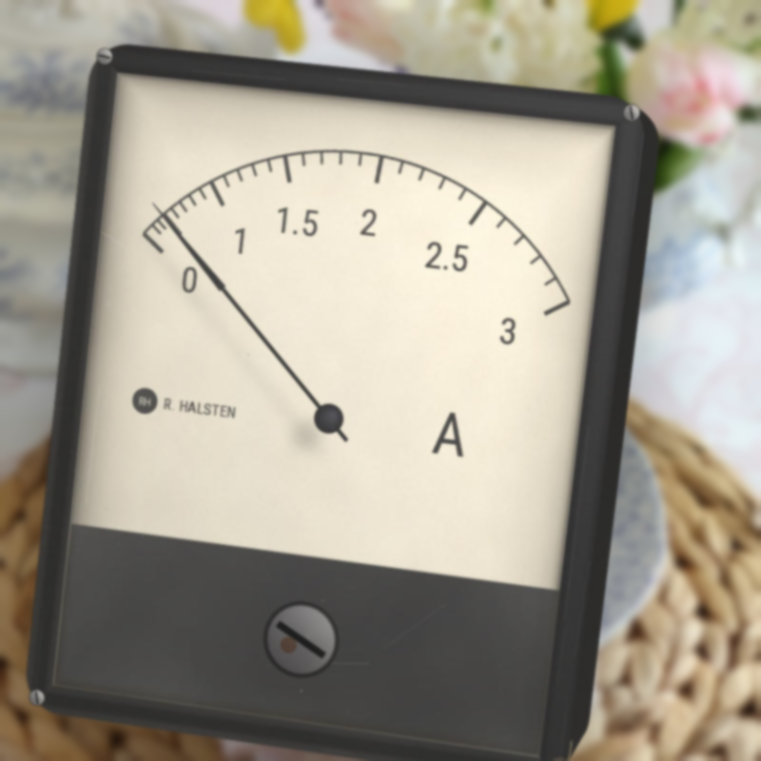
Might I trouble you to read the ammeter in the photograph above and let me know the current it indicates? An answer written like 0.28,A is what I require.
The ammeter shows 0.5,A
